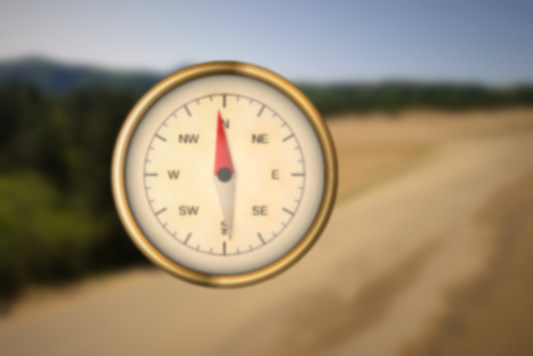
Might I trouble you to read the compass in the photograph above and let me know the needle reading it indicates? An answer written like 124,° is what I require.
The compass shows 355,°
